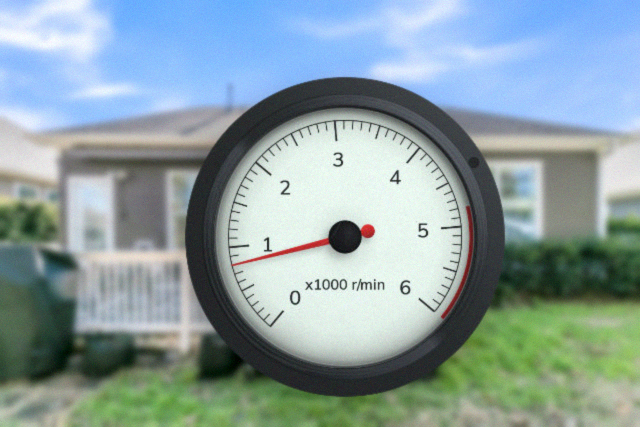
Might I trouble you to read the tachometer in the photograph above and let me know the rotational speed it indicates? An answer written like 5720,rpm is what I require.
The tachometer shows 800,rpm
